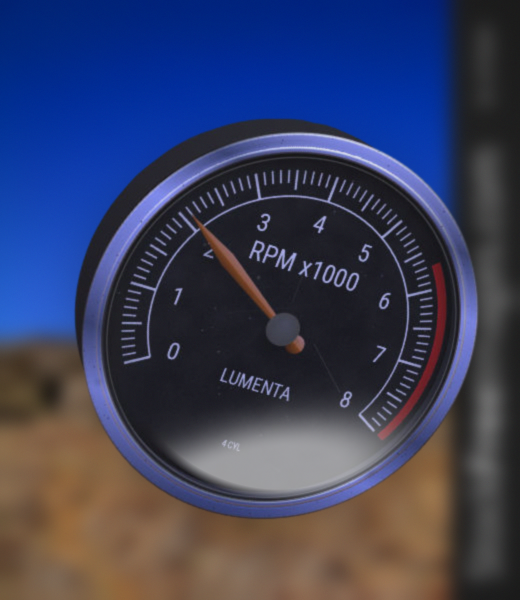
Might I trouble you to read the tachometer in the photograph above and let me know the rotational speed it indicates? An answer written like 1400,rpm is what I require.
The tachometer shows 2100,rpm
